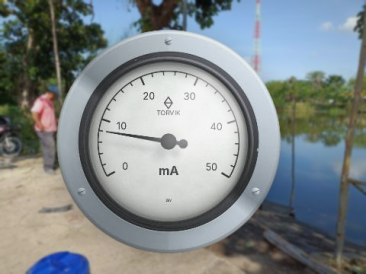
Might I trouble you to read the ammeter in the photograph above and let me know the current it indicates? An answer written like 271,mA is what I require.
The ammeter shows 8,mA
